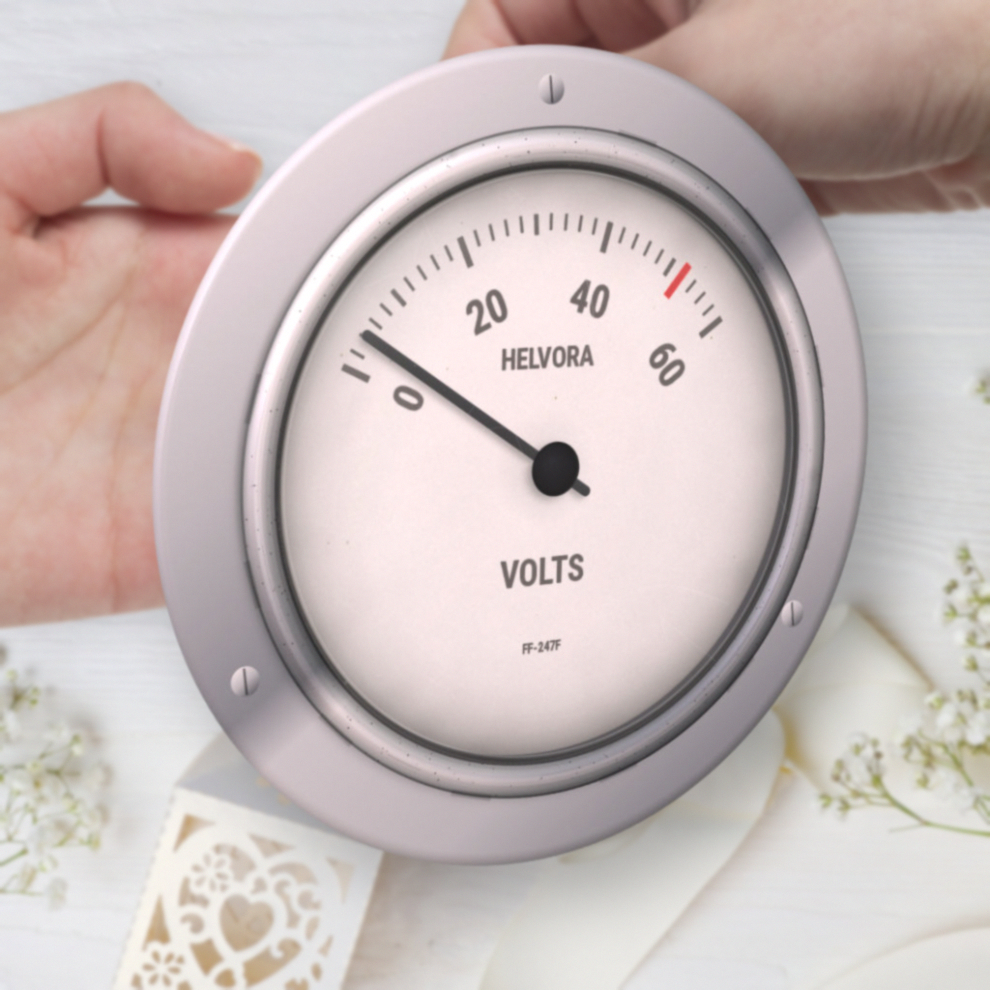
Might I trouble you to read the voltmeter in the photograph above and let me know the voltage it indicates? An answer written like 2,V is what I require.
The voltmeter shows 4,V
